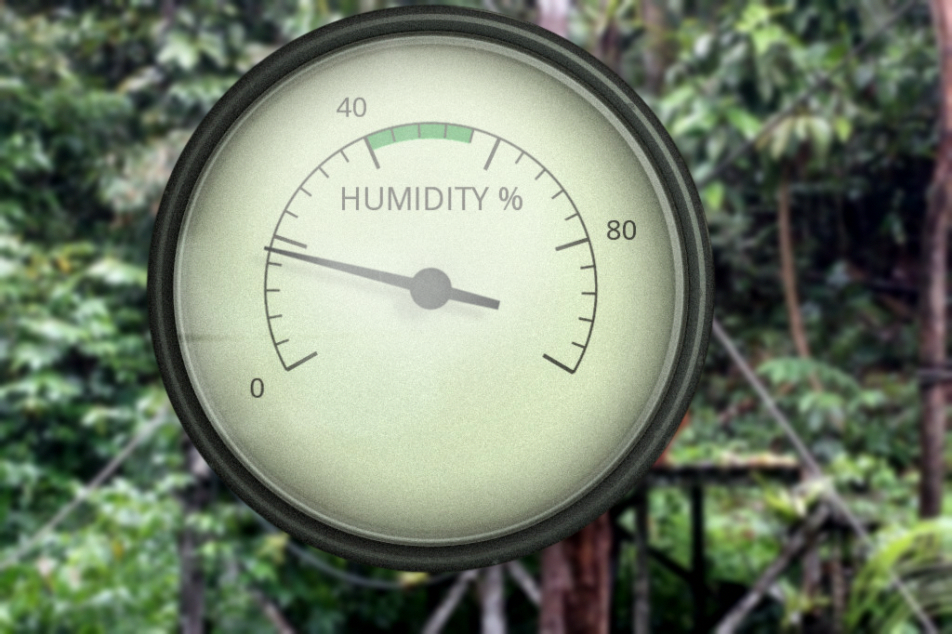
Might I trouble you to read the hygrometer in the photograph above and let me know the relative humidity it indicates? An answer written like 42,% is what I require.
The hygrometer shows 18,%
